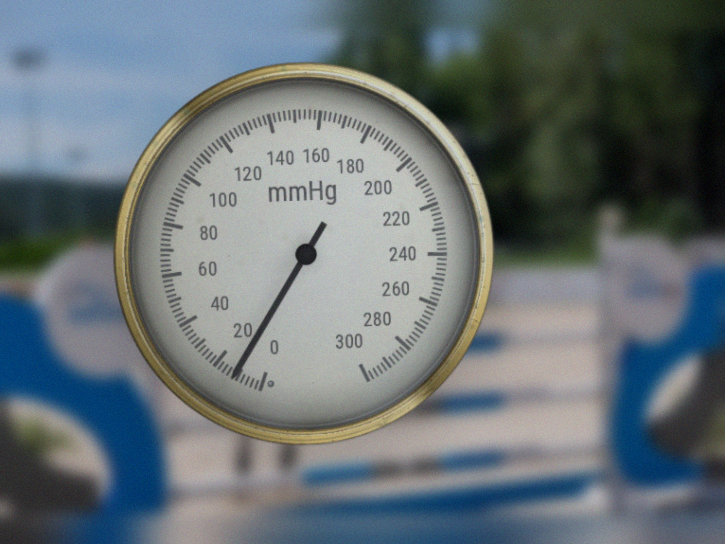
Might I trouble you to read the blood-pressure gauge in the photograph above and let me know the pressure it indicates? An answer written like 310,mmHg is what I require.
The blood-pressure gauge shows 12,mmHg
